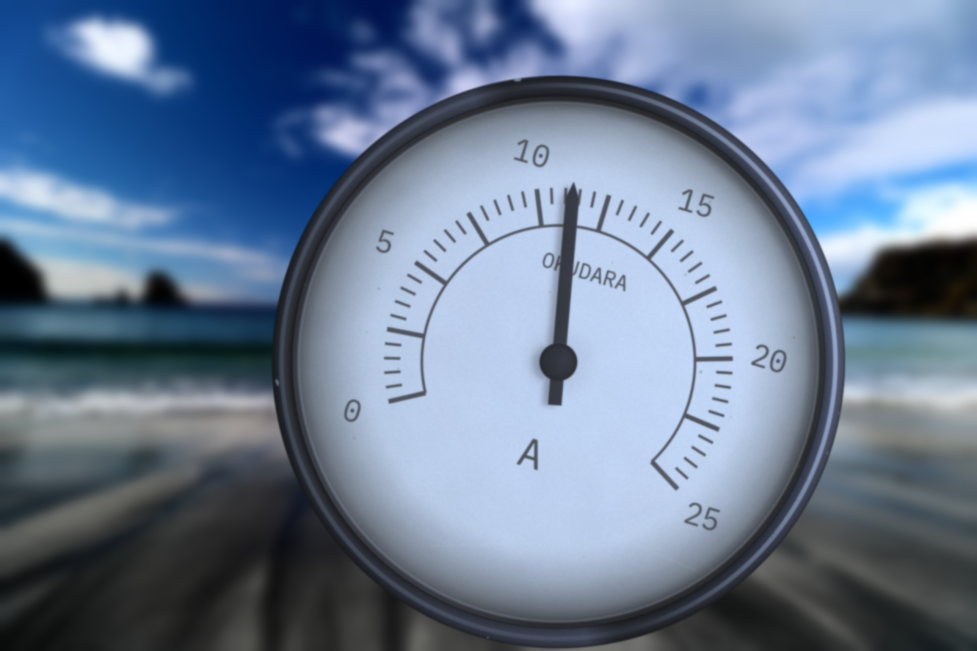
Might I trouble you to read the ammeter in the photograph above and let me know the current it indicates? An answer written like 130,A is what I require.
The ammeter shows 11.25,A
